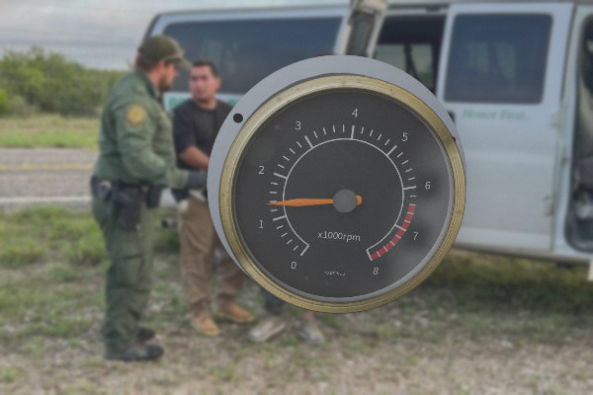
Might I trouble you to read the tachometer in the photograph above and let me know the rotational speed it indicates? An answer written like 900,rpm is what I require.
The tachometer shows 1400,rpm
